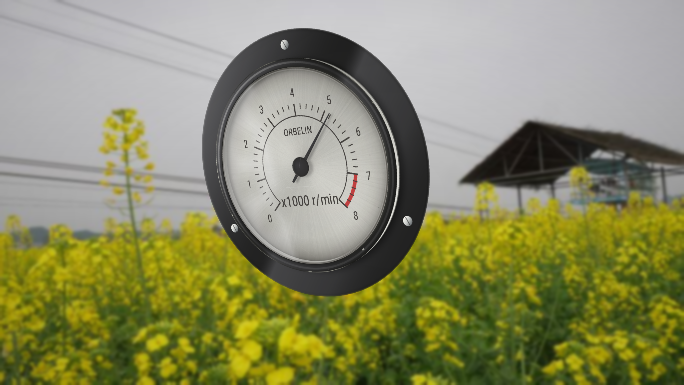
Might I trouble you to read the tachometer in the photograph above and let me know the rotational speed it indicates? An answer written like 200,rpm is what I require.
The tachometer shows 5200,rpm
